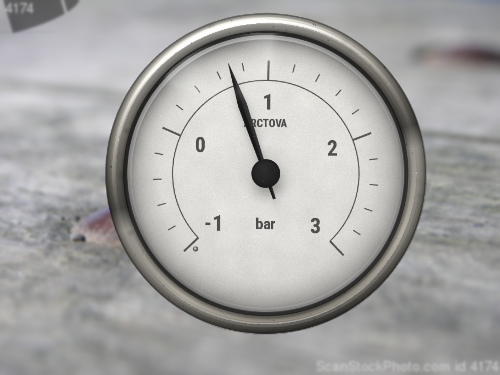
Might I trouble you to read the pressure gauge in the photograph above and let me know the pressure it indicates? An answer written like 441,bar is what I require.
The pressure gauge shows 0.7,bar
